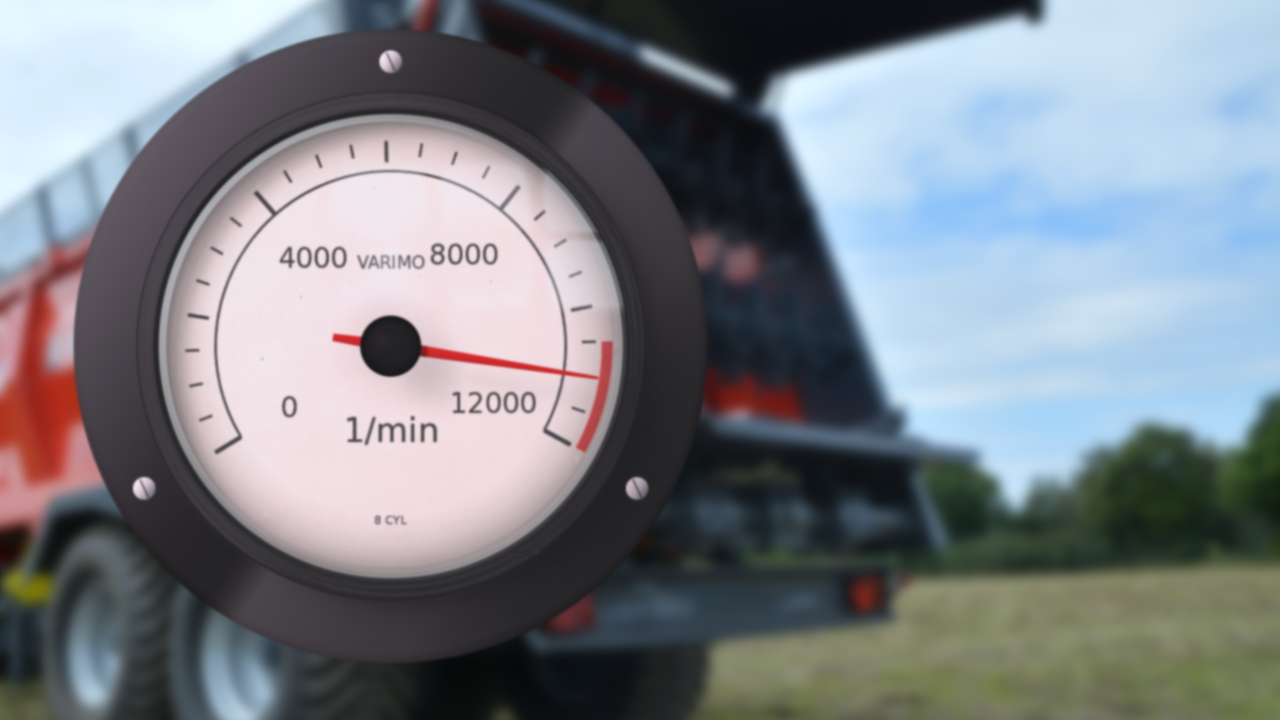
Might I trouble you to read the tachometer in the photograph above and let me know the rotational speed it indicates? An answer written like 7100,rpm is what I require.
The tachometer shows 11000,rpm
